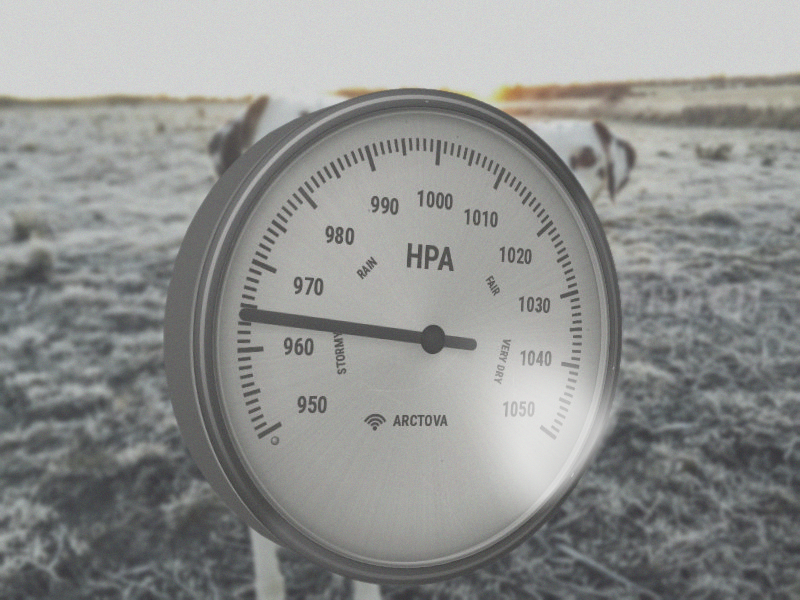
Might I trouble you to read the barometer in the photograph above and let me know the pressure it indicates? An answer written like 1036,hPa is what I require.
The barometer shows 964,hPa
